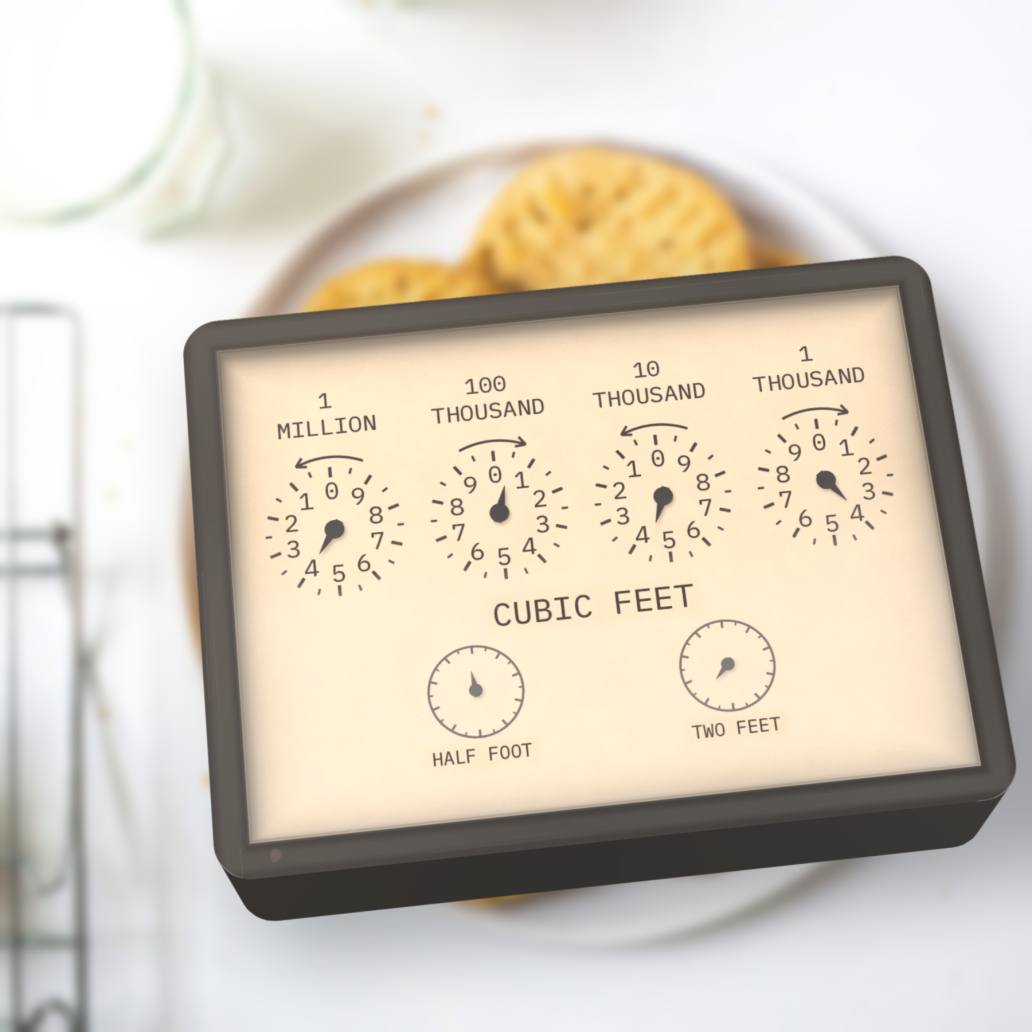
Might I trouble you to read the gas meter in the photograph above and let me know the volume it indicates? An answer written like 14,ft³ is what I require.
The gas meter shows 404400,ft³
